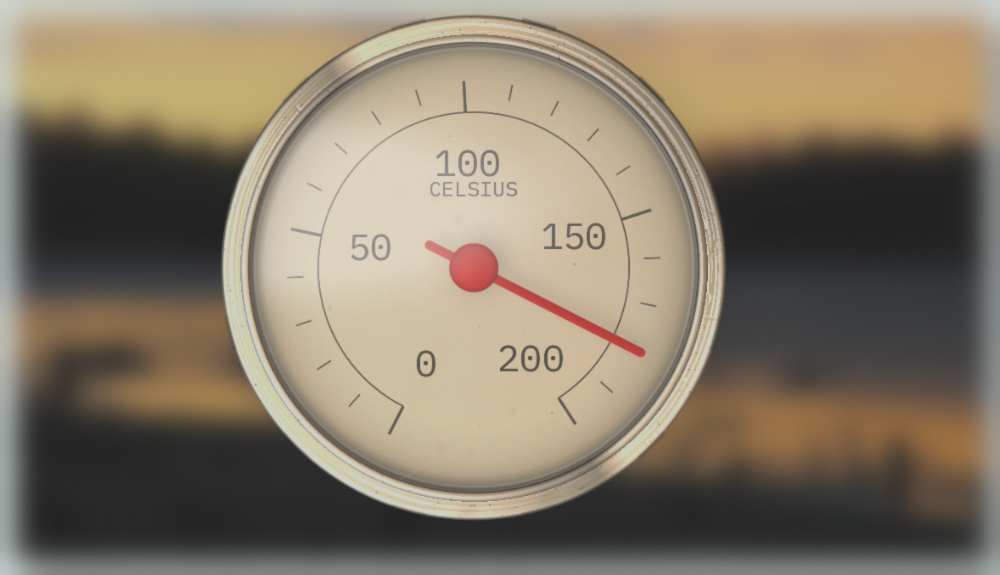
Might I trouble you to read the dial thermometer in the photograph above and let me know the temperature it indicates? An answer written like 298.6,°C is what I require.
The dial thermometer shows 180,°C
